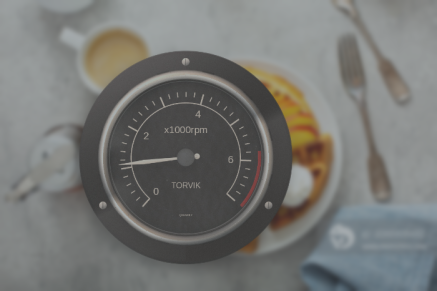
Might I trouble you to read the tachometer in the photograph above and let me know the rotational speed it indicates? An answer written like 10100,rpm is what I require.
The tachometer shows 1100,rpm
